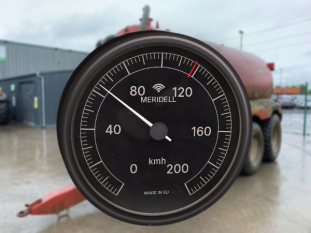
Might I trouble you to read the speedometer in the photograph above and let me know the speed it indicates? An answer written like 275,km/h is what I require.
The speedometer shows 64,km/h
